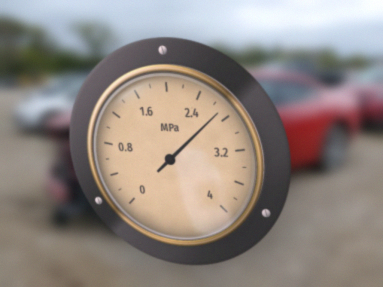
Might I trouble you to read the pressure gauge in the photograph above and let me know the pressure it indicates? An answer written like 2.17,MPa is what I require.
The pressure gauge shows 2.7,MPa
